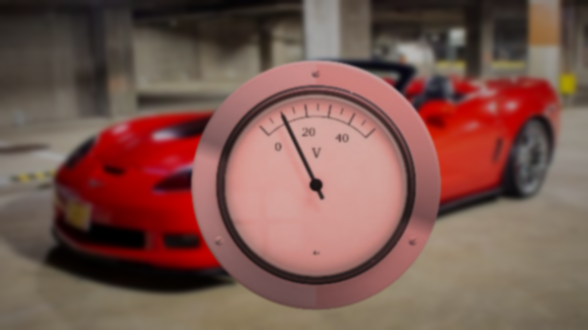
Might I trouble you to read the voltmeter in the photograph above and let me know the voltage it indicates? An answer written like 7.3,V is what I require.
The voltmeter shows 10,V
